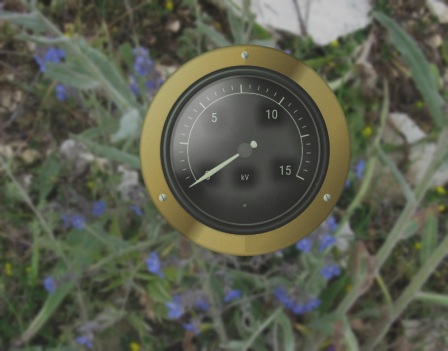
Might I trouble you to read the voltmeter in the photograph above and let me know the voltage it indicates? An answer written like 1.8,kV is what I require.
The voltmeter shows 0,kV
